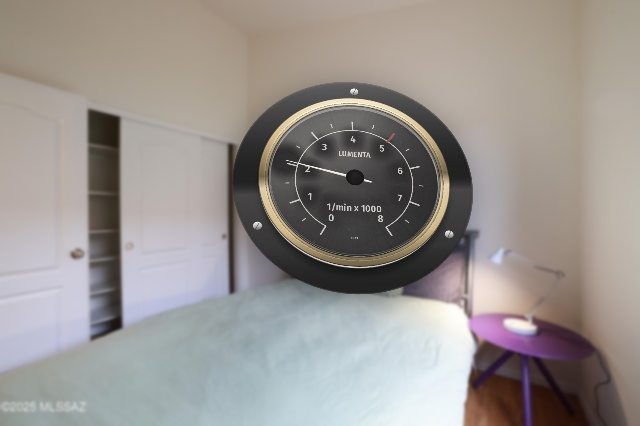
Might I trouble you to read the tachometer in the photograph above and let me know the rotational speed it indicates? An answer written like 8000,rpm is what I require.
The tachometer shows 2000,rpm
